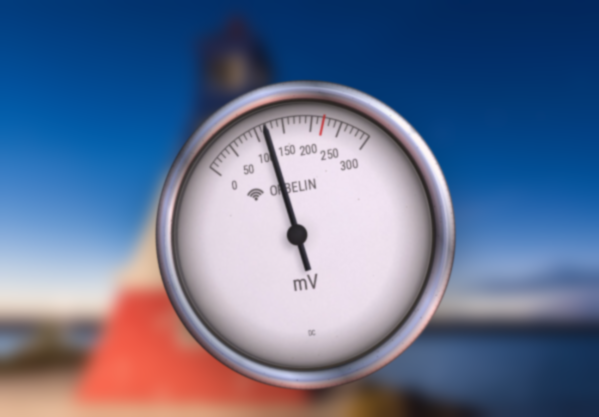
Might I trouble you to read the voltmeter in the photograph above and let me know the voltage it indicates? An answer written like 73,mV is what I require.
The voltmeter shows 120,mV
